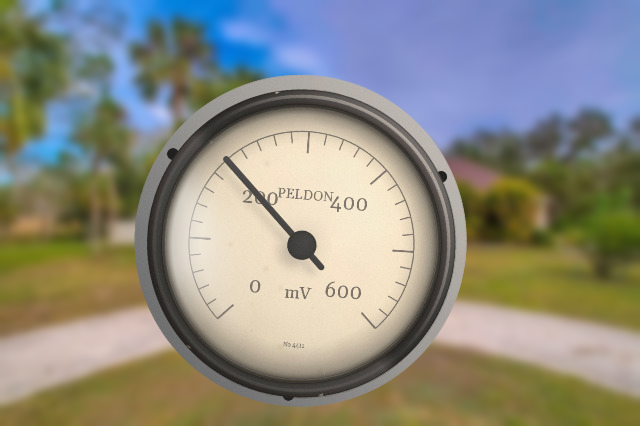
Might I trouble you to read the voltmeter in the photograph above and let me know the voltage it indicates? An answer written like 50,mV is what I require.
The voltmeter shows 200,mV
